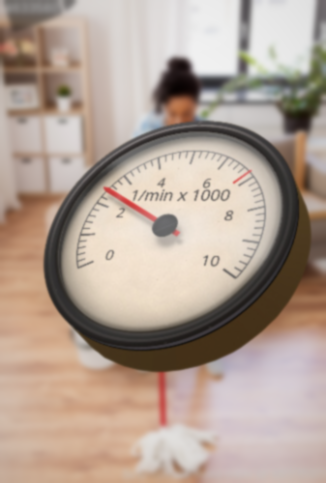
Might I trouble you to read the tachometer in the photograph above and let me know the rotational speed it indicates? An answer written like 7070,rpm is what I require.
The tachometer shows 2400,rpm
